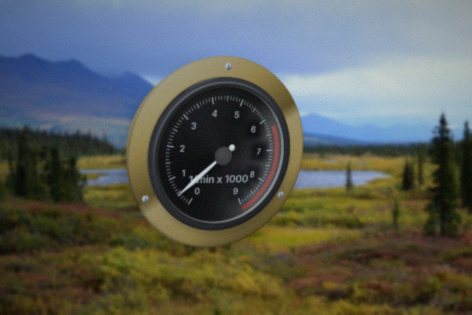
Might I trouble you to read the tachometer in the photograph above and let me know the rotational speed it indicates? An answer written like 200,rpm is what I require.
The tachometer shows 500,rpm
